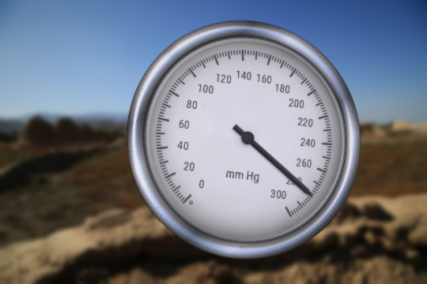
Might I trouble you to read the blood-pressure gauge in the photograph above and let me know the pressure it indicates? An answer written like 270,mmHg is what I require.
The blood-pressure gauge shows 280,mmHg
